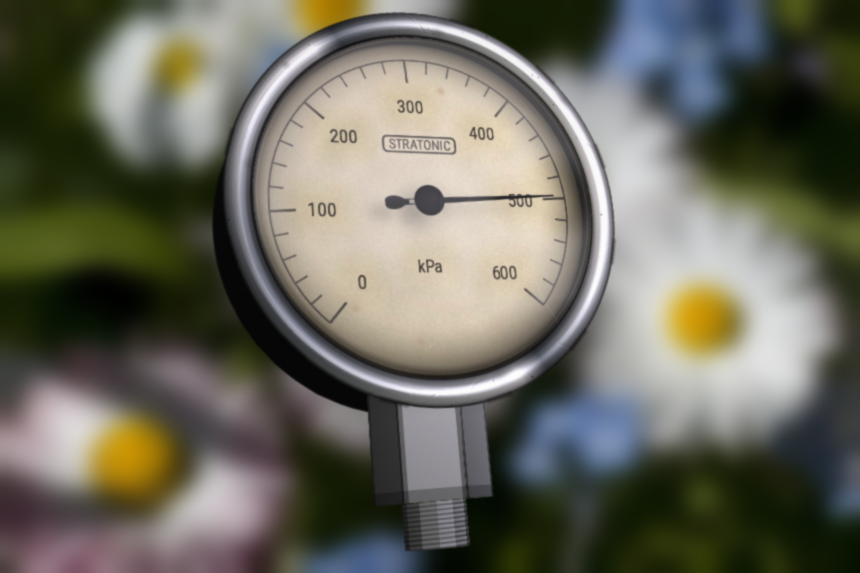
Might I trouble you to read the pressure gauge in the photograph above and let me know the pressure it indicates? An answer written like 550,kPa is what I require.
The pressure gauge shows 500,kPa
